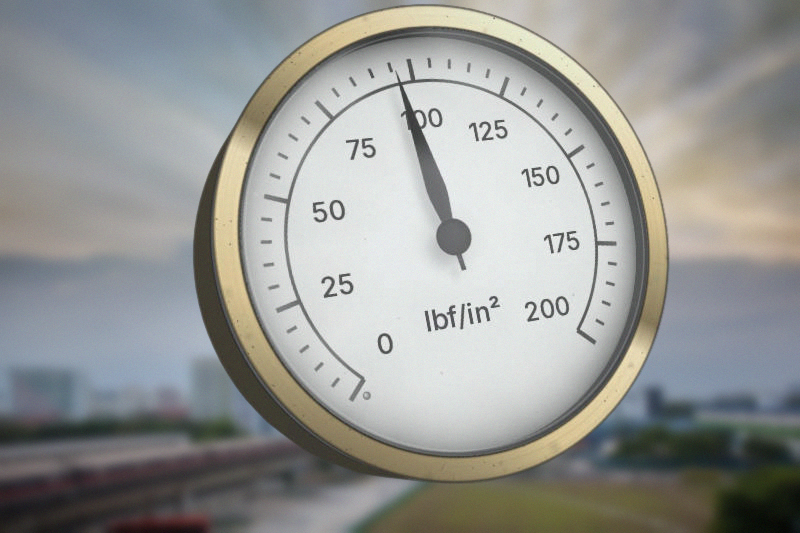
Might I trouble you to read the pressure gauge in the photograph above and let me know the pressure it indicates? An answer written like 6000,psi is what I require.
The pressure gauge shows 95,psi
